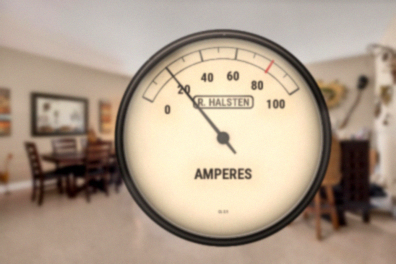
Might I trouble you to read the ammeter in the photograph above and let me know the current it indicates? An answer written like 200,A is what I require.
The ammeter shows 20,A
